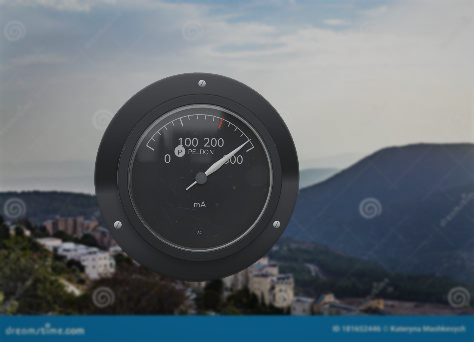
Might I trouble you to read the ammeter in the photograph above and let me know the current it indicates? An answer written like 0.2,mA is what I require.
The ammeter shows 280,mA
